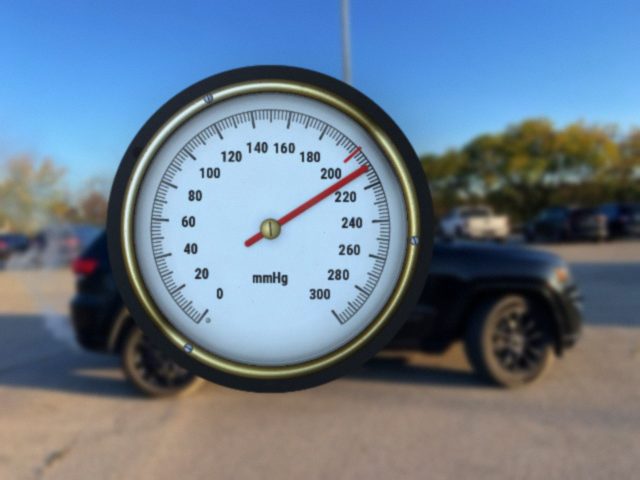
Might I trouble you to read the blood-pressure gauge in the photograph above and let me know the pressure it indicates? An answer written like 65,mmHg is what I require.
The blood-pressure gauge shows 210,mmHg
